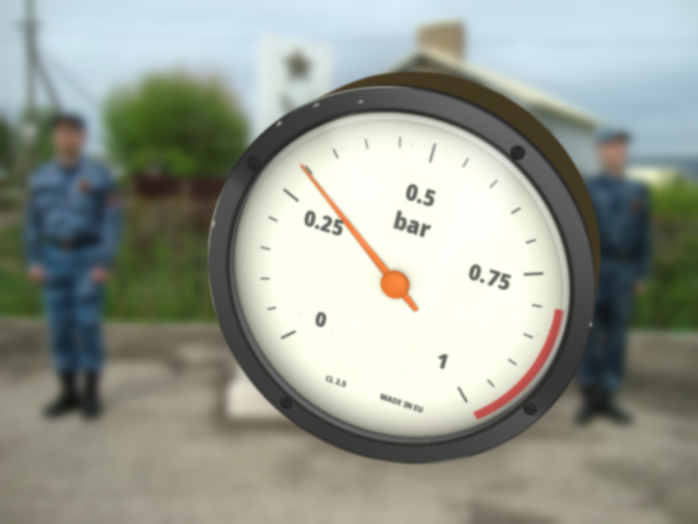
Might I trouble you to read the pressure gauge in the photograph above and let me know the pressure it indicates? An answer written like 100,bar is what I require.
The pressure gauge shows 0.3,bar
